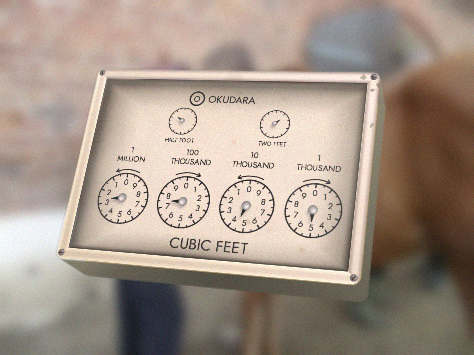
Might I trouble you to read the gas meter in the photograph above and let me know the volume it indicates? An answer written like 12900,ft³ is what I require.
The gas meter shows 274500,ft³
